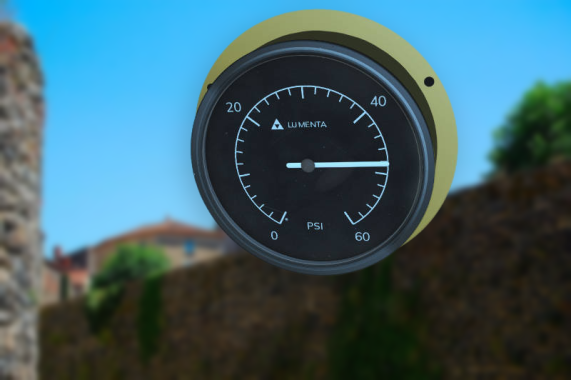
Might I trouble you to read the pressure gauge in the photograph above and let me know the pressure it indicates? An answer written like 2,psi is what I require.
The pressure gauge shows 48,psi
